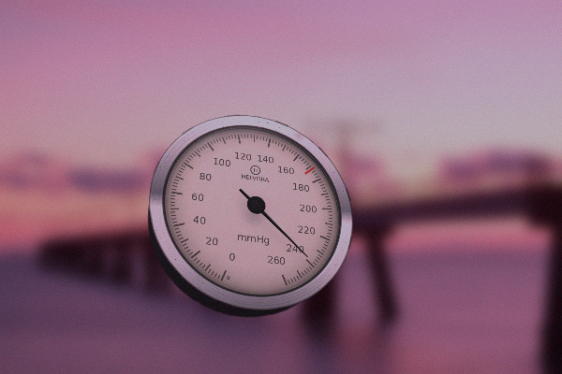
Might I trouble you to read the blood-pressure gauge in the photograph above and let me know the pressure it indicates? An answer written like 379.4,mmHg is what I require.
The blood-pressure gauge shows 240,mmHg
